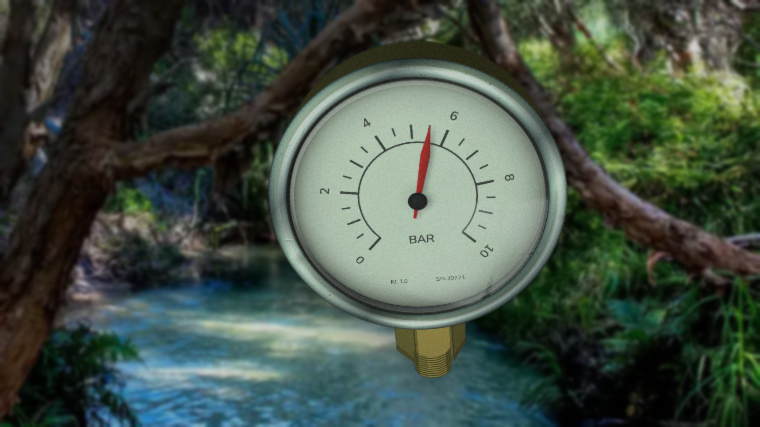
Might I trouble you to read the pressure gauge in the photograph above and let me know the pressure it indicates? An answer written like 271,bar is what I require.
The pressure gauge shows 5.5,bar
